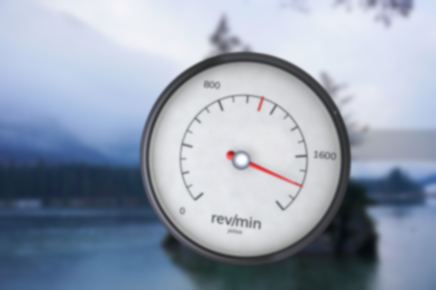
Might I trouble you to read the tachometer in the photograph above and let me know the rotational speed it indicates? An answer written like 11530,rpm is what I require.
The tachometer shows 1800,rpm
